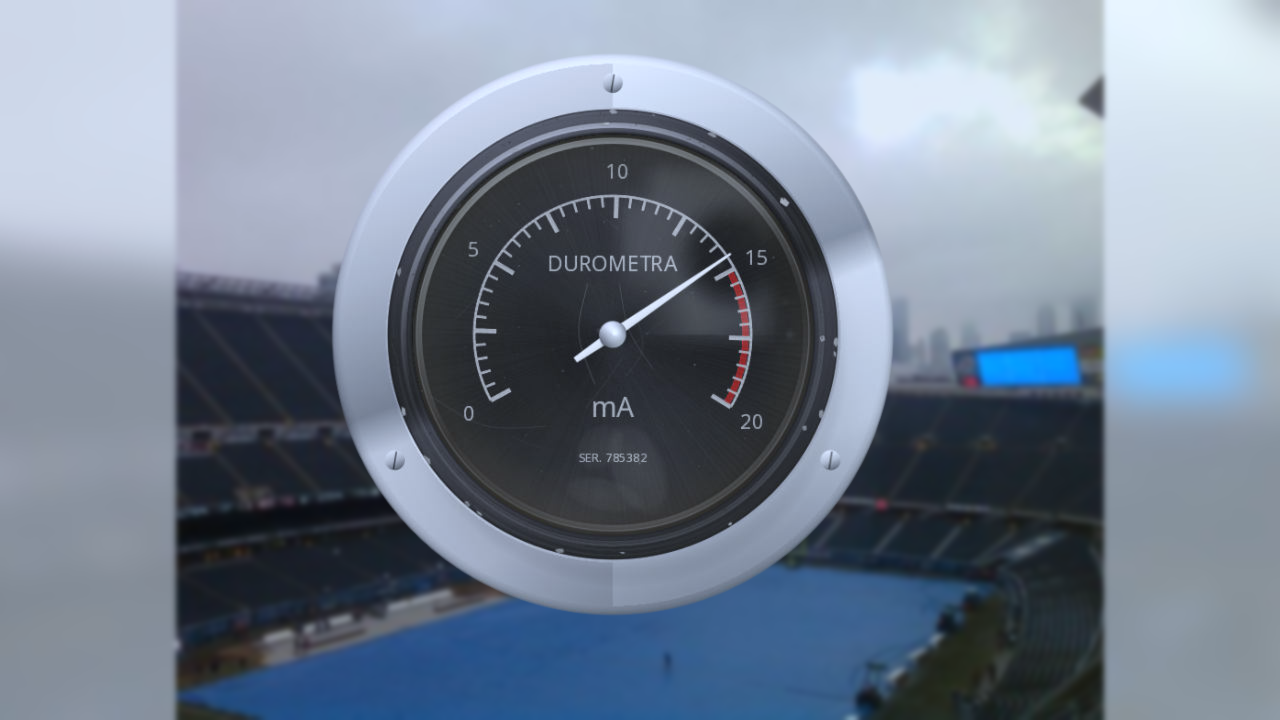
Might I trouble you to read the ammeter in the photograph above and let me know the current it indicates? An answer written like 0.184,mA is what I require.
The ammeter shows 14.5,mA
